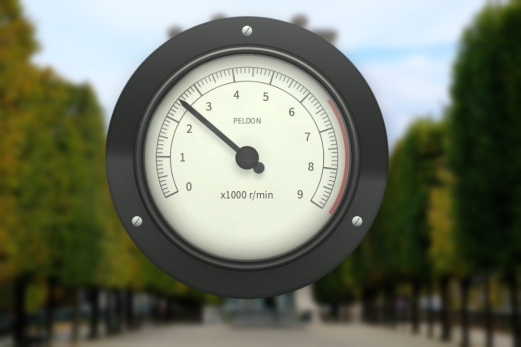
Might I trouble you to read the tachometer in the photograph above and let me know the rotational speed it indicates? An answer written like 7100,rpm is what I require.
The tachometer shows 2500,rpm
